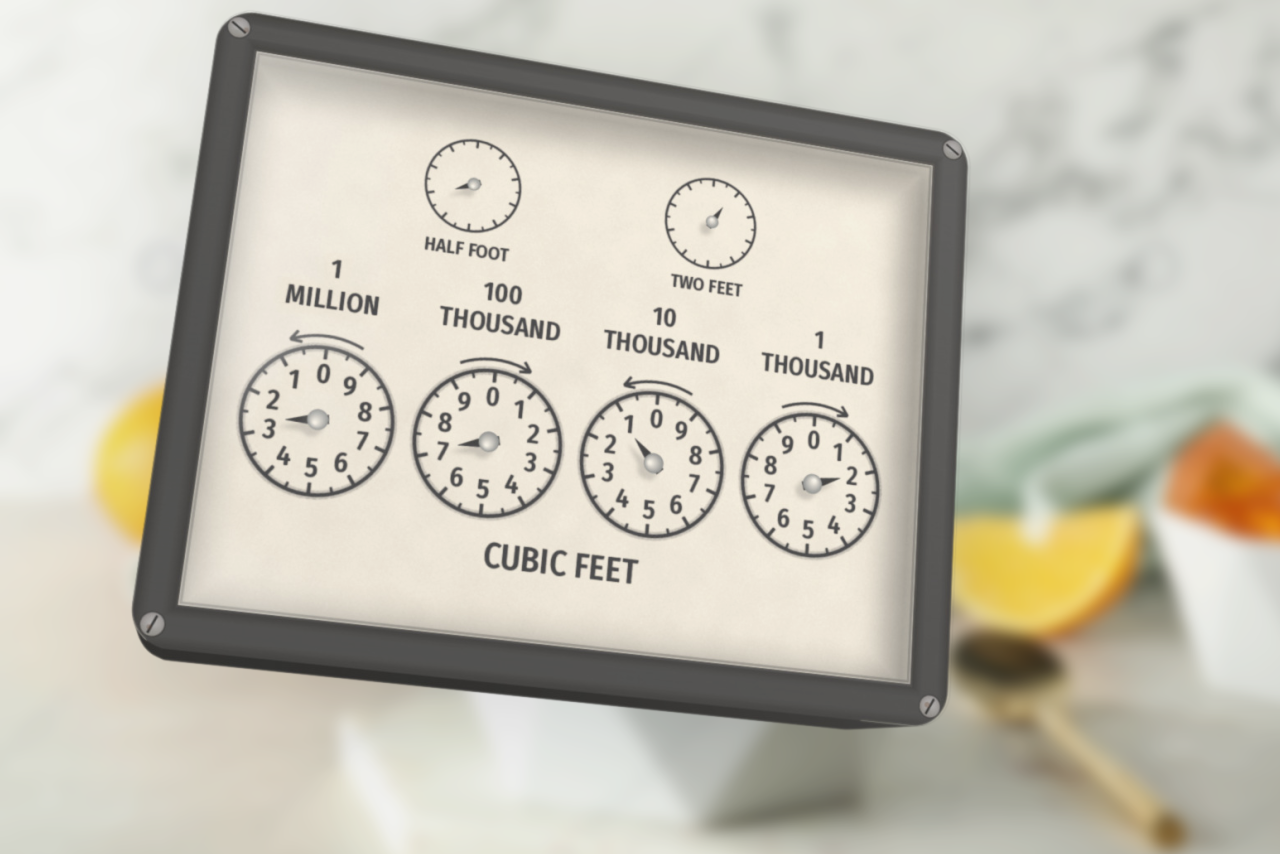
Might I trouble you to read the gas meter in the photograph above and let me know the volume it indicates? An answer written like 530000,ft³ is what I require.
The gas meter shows 271200,ft³
